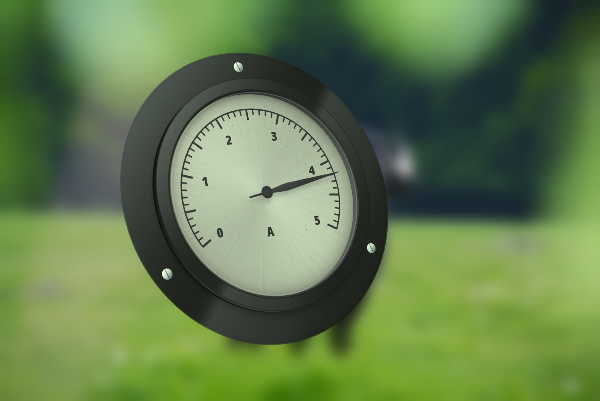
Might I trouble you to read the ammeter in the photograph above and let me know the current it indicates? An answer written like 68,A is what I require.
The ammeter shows 4.2,A
